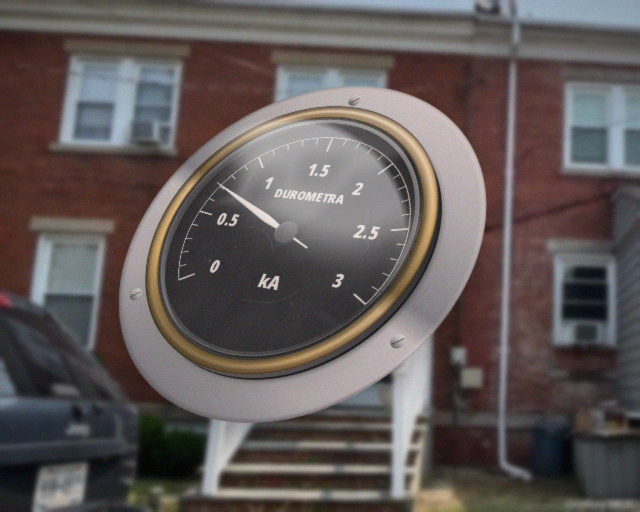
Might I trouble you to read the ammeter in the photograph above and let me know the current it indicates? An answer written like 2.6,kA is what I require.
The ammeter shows 0.7,kA
